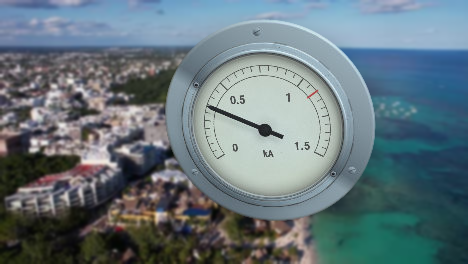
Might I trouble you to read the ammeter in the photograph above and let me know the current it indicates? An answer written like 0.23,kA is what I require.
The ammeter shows 0.35,kA
